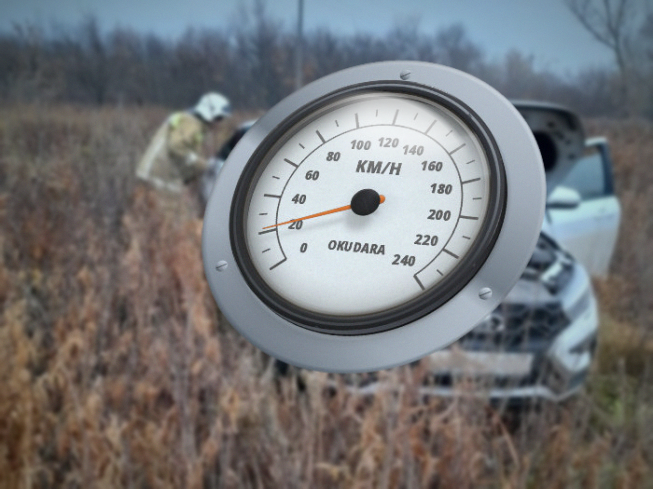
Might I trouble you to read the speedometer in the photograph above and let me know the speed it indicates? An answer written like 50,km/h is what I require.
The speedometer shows 20,km/h
